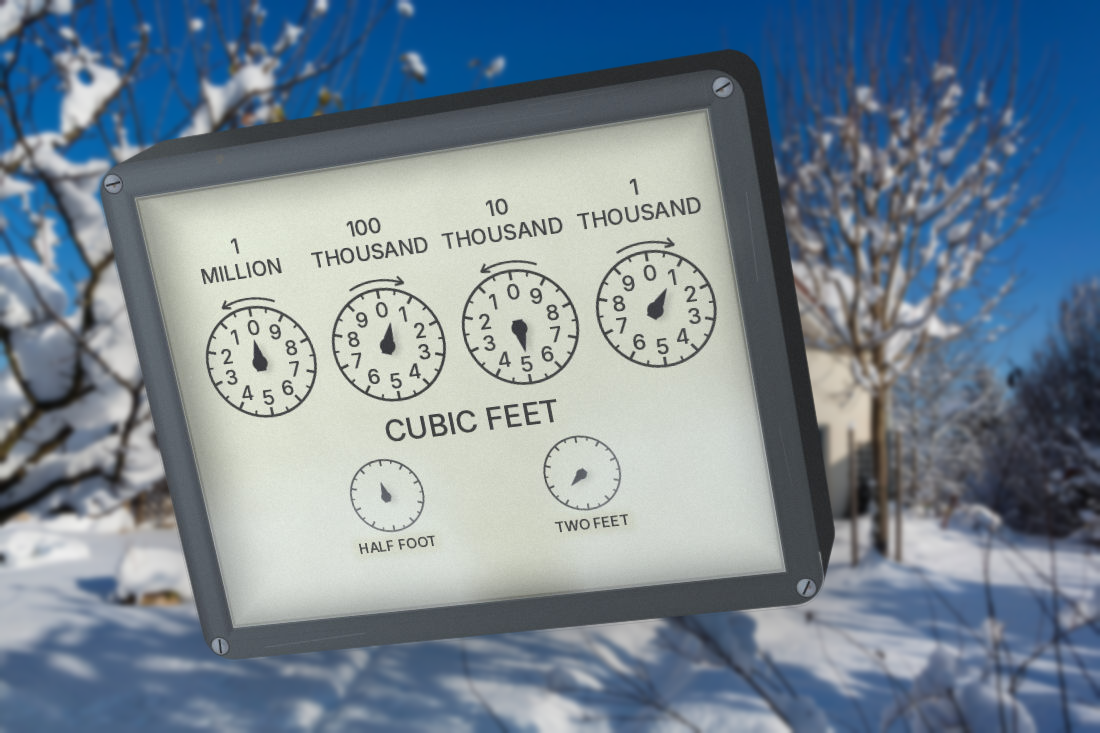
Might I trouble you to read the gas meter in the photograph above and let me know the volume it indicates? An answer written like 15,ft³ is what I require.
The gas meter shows 5100,ft³
